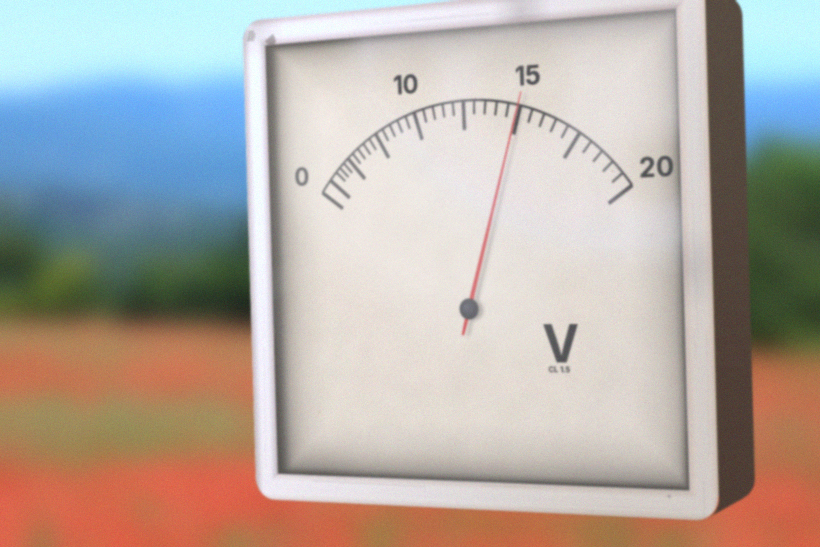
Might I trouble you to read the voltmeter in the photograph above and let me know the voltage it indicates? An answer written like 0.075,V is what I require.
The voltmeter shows 15,V
